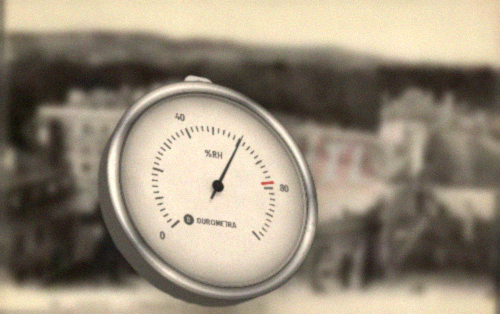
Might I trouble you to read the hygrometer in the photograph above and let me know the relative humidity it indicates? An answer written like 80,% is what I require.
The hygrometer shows 60,%
